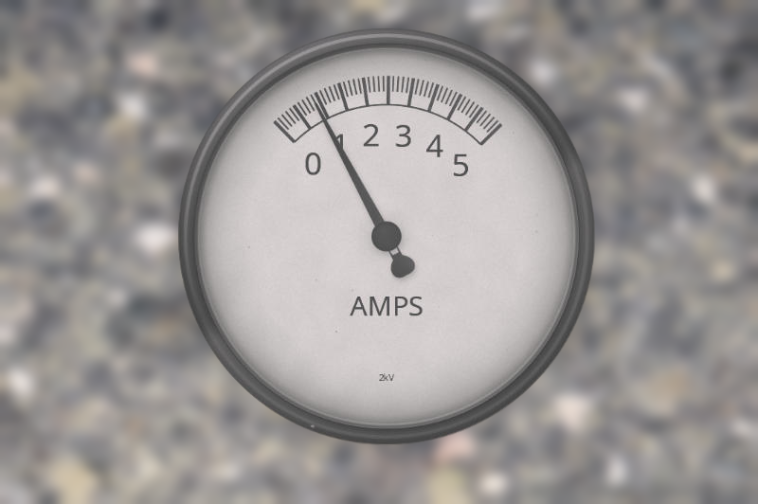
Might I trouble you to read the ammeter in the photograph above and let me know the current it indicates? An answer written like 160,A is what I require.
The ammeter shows 0.9,A
